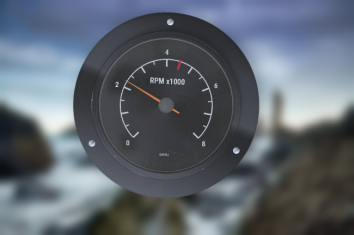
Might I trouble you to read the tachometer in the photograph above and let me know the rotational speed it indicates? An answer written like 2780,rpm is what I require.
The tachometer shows 2250,rpm
